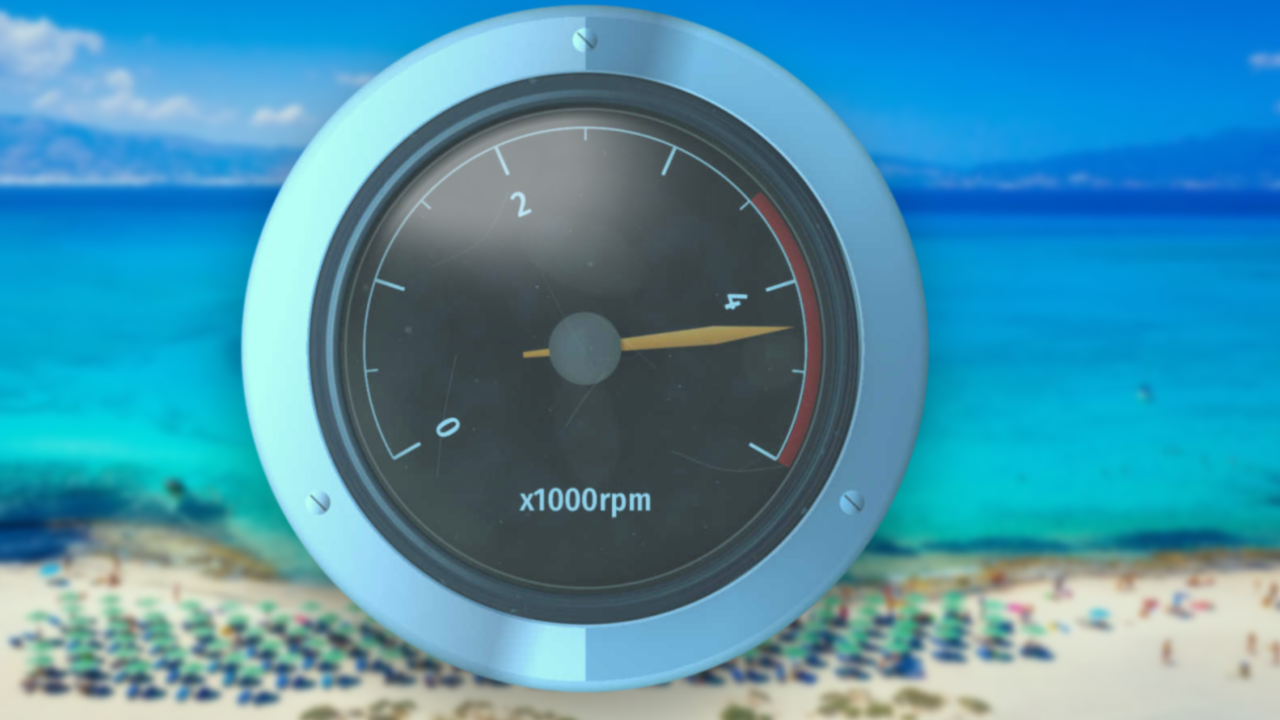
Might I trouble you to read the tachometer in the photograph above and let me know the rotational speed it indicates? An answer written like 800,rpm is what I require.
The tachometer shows 4250,rpm
